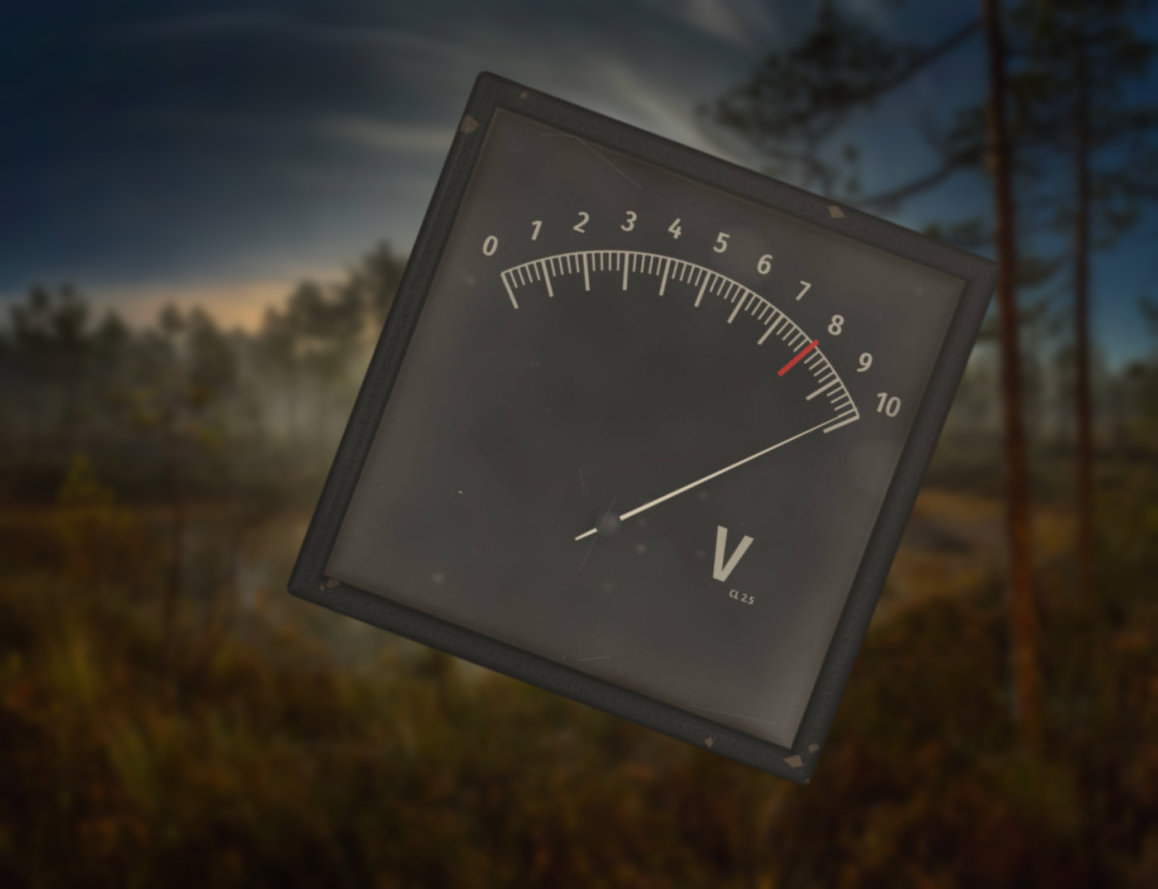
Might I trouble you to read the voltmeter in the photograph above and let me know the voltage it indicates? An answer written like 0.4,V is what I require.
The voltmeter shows 9.8,V
